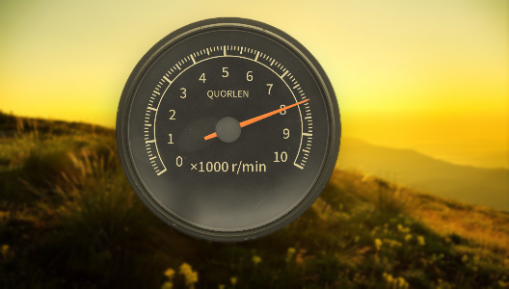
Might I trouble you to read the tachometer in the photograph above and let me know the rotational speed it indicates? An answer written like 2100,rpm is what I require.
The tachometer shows 8000,rpm
